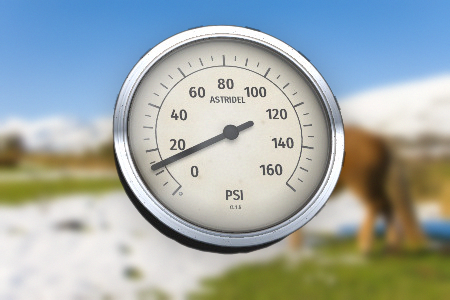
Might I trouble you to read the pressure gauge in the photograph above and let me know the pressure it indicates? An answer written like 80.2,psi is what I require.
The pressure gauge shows 12.5,psi
